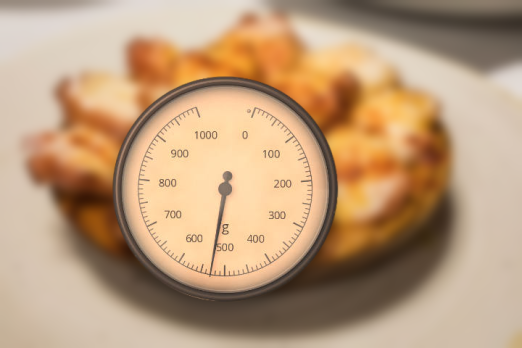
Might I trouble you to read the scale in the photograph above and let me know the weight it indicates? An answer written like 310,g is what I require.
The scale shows 530,g
